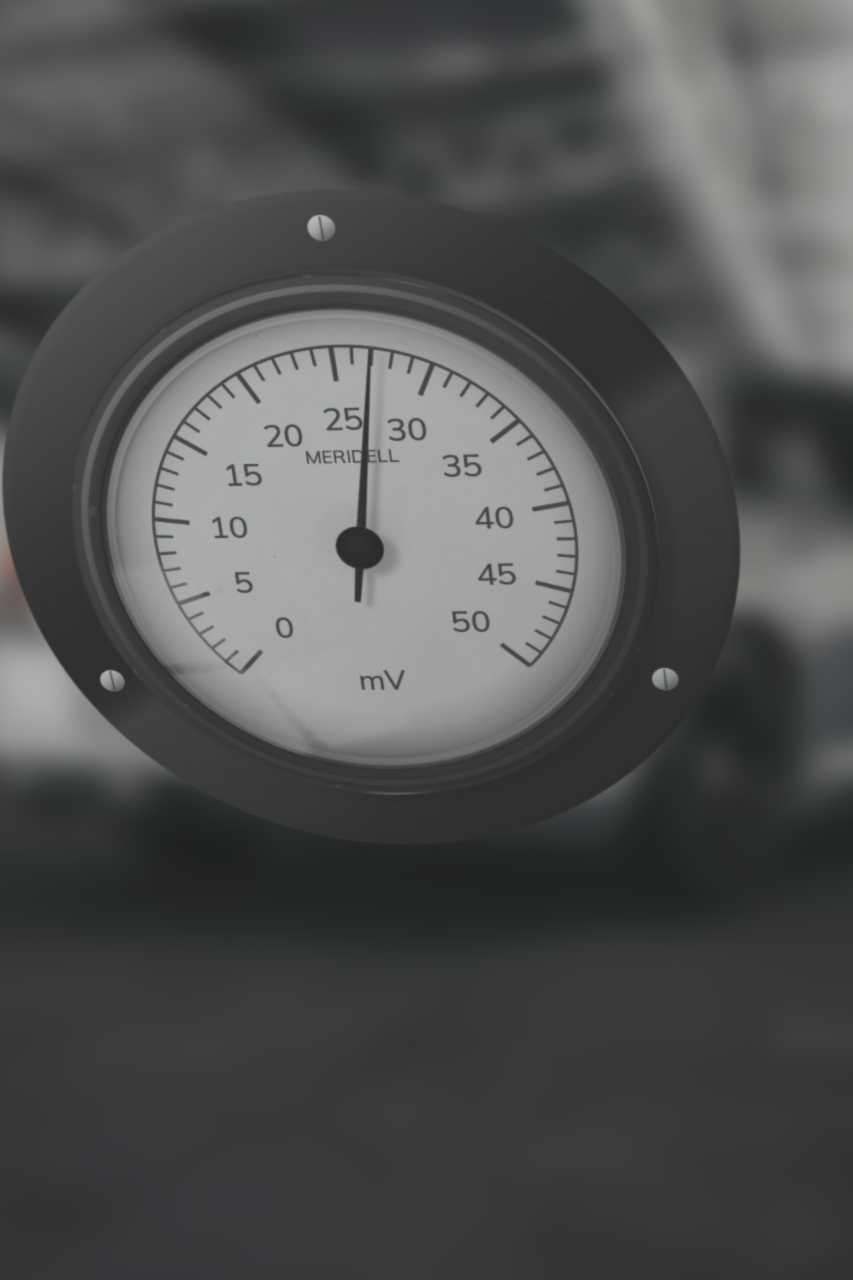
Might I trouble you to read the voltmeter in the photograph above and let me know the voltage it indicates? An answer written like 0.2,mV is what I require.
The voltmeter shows 27,mV
